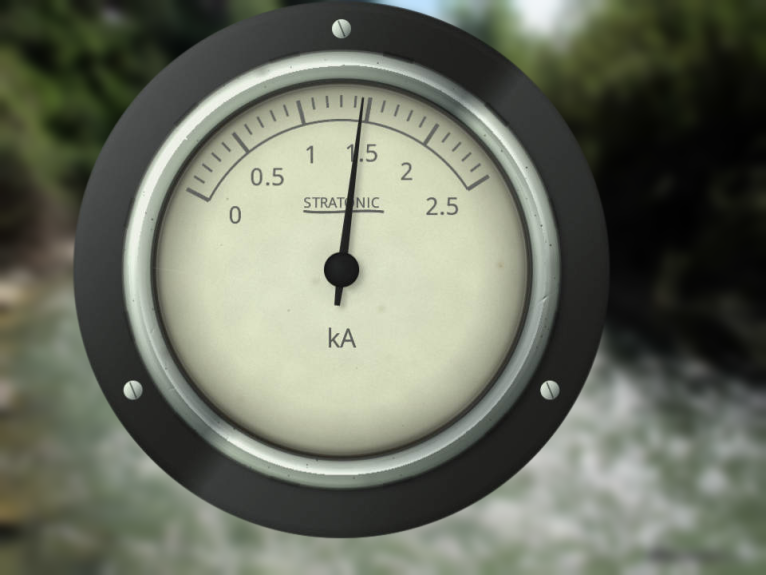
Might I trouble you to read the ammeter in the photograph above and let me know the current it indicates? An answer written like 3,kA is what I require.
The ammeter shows 1.45,kA
